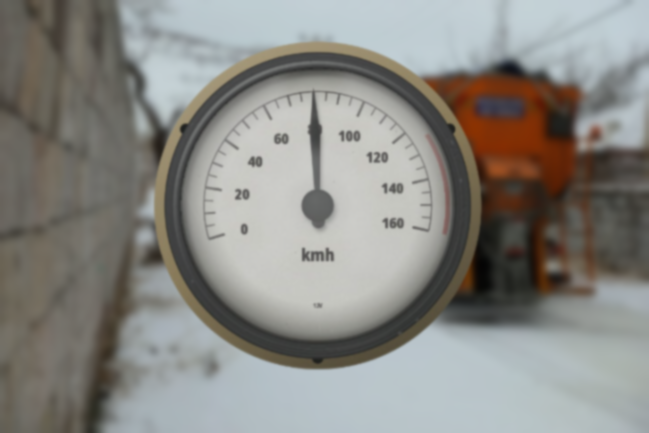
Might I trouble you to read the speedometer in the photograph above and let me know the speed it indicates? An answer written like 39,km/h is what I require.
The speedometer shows 80,km/h
